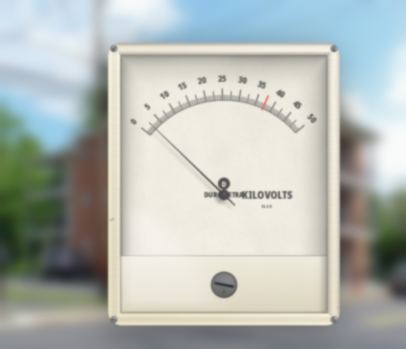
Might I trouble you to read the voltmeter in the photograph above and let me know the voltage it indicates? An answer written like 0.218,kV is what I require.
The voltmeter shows 2.5,kV
